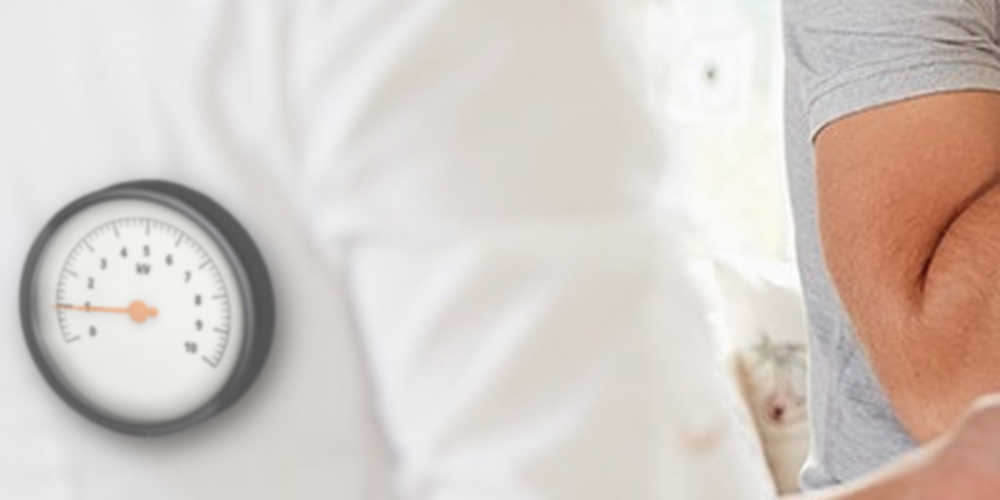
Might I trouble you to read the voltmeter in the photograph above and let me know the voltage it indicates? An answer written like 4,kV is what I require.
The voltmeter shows 1,kV
